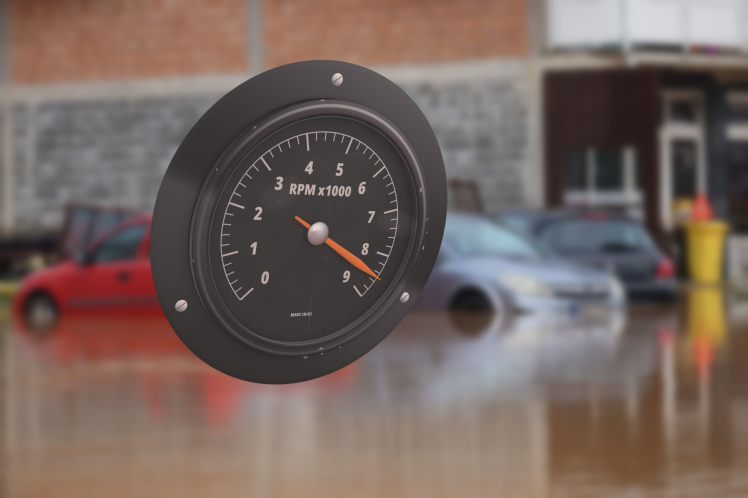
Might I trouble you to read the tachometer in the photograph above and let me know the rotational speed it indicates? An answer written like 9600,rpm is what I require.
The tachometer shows 8500,rpm
